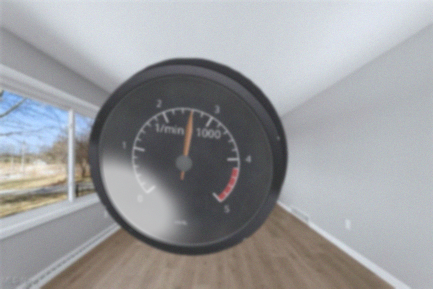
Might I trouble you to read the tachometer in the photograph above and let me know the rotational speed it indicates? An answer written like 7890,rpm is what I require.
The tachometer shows 2600,rpm
